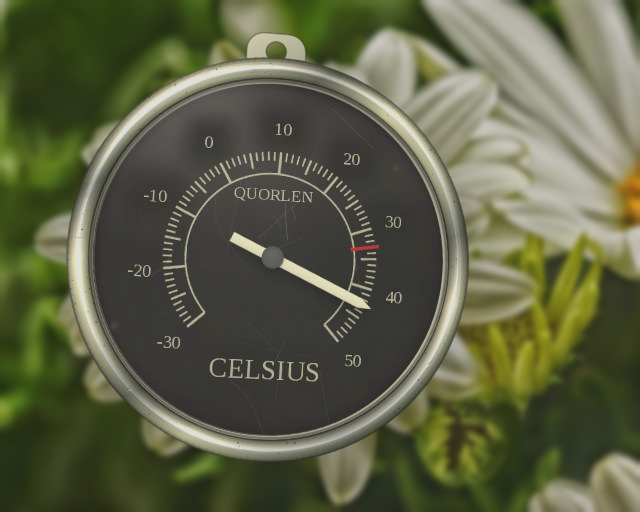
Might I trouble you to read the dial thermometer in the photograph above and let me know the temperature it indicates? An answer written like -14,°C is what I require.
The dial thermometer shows 43,°C
